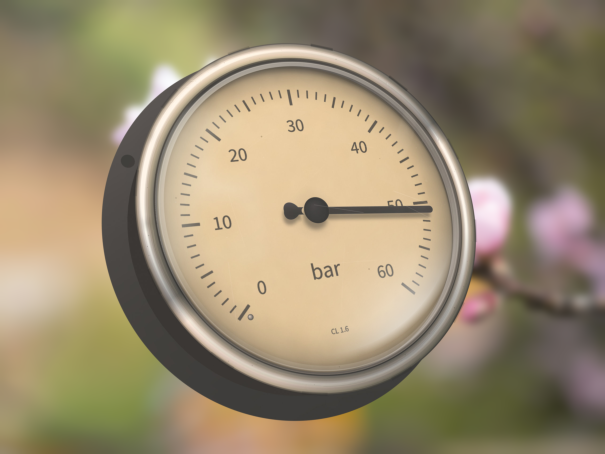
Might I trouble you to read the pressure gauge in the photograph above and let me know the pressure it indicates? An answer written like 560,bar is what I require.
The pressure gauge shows 51,bar
